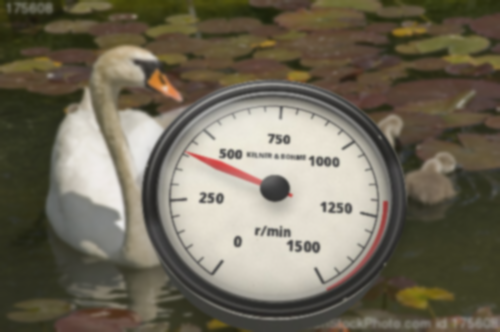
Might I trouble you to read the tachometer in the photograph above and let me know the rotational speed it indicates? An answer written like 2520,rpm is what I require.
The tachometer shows 400,rpm
